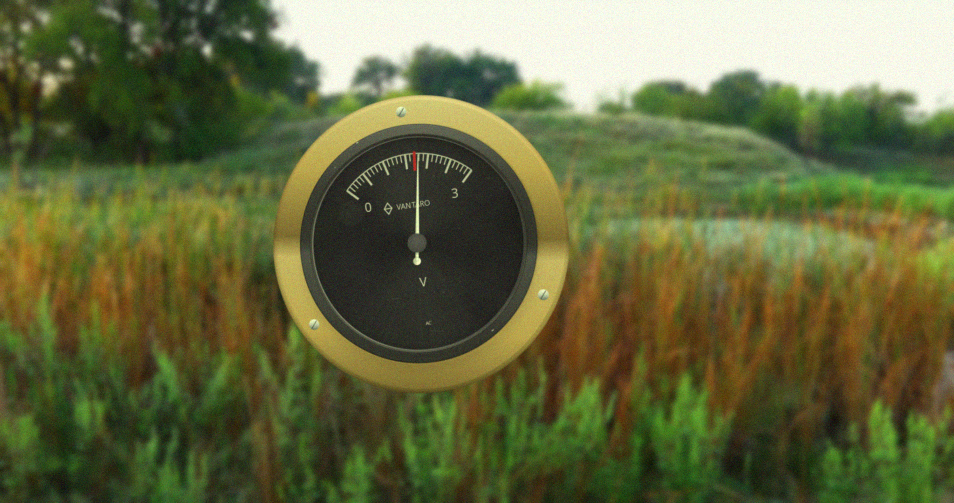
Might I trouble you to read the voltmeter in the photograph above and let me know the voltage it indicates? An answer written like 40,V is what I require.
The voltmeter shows 1.8,V
